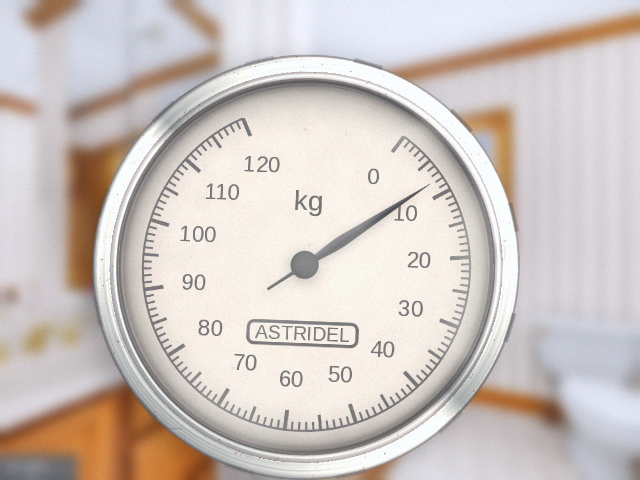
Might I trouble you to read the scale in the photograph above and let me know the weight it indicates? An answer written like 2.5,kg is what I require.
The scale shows 8,kg
